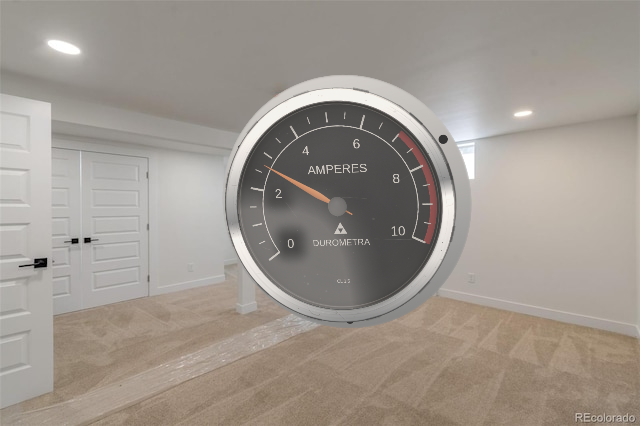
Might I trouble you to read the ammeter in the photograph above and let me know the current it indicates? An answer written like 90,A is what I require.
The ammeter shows 2.75,A
